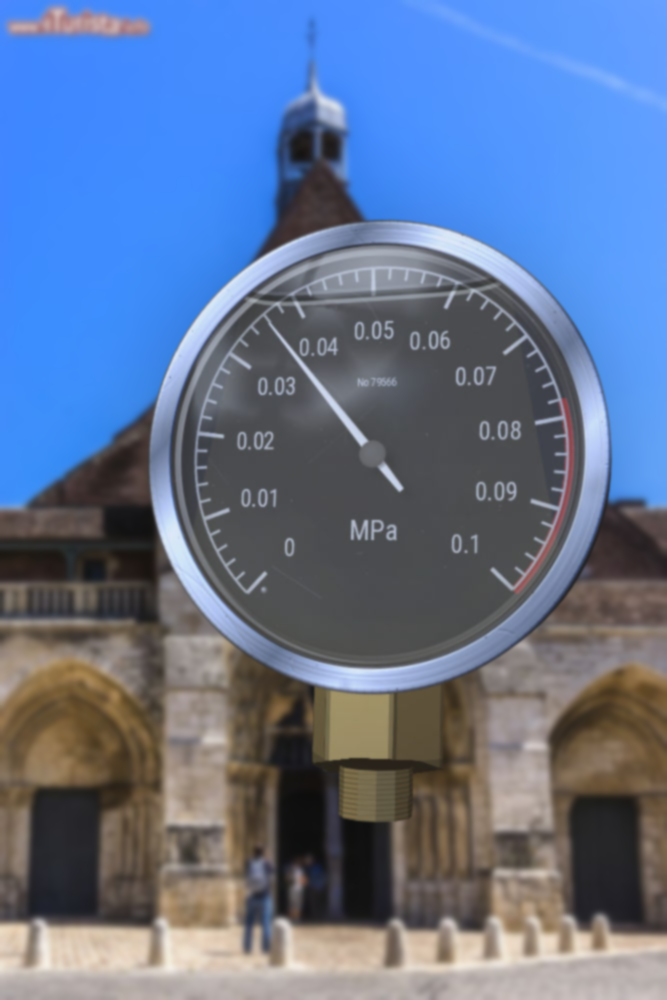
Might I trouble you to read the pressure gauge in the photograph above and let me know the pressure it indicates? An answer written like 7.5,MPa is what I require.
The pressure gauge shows 0.036,MPa
